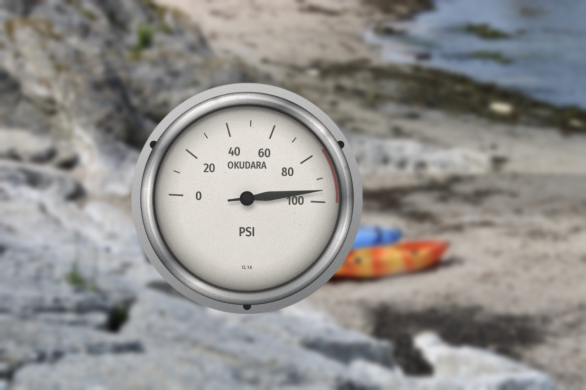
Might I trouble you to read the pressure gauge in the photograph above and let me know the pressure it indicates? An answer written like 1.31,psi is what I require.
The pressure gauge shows 95,psi
